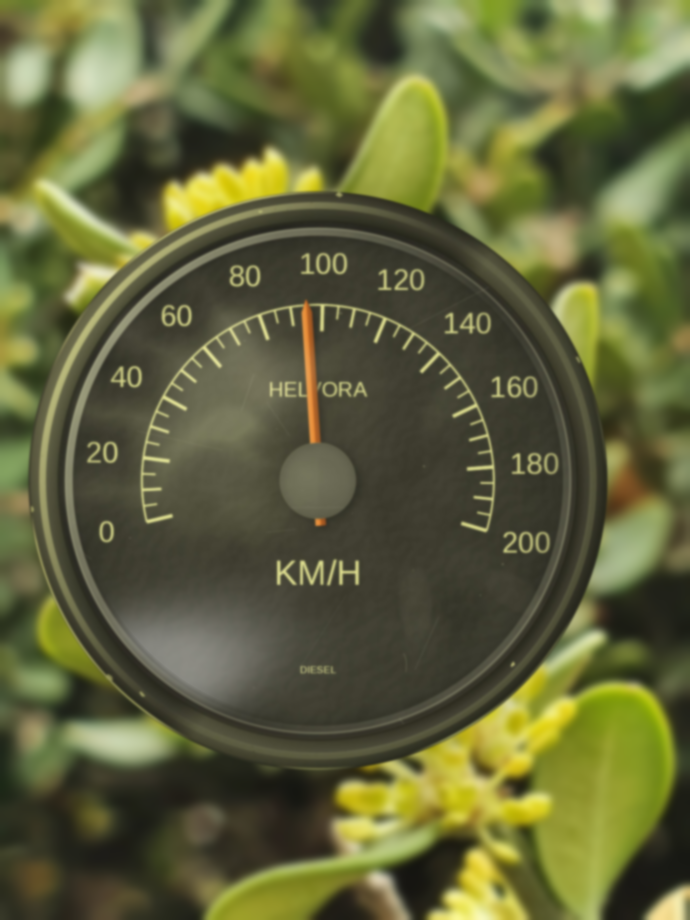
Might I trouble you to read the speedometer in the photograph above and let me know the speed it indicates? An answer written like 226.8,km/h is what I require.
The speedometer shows 95,km/h
